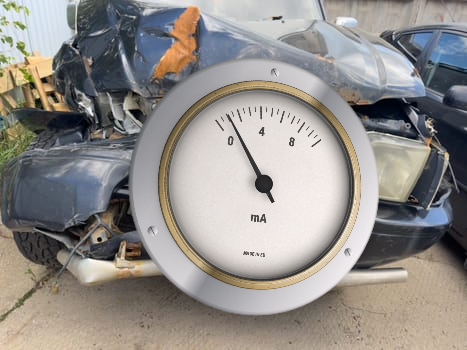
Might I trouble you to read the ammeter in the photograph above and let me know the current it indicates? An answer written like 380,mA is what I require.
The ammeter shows 1,mA
